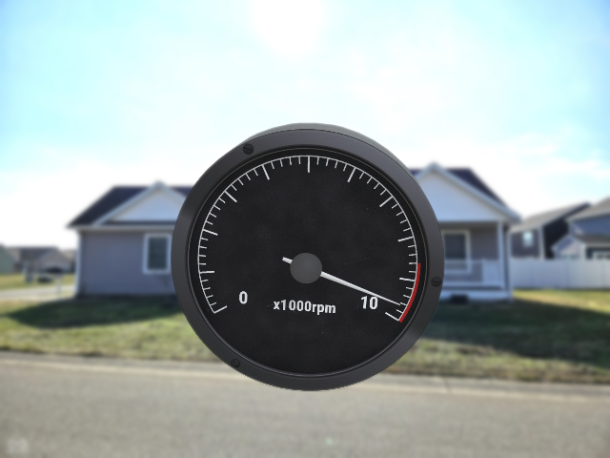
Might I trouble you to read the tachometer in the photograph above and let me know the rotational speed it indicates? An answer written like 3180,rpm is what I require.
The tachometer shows 9600,rpm
